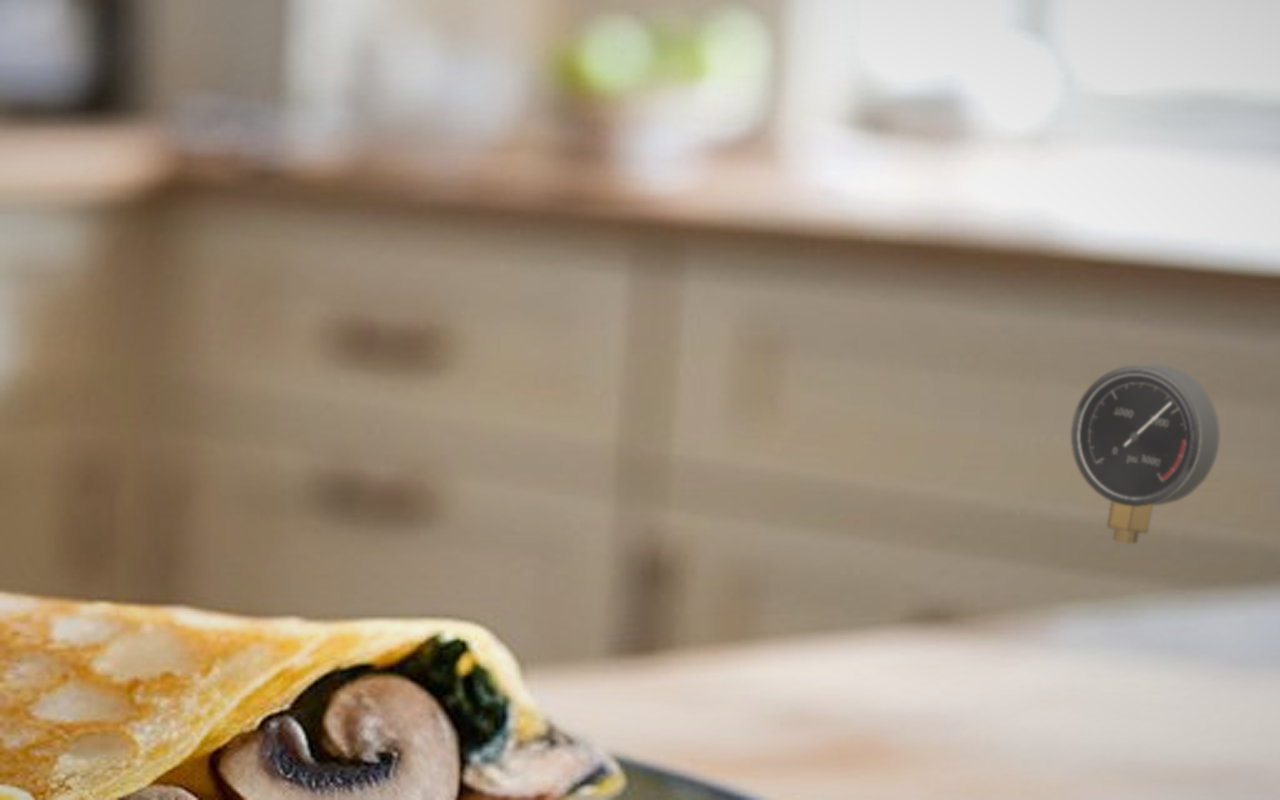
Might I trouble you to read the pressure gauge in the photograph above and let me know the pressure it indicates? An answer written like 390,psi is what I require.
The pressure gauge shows 1900,psi
